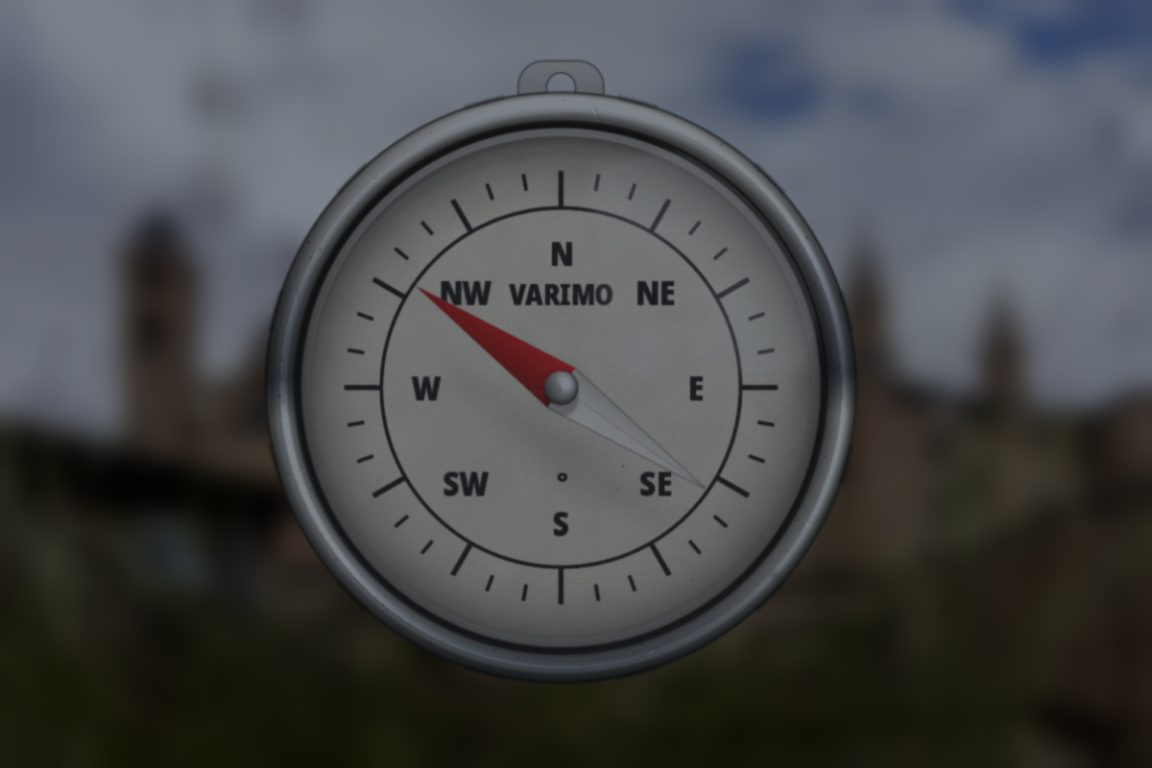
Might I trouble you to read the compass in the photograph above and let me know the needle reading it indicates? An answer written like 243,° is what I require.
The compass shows 305,°
